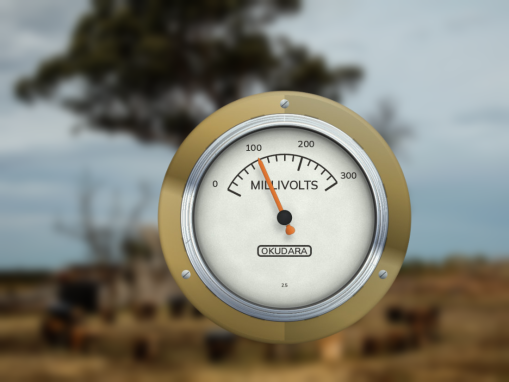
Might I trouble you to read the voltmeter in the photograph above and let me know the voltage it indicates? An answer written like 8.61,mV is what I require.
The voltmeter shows 100,mV
